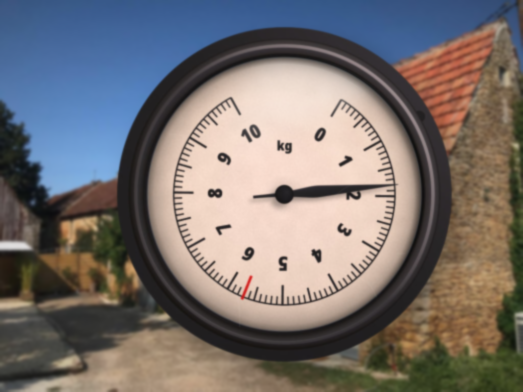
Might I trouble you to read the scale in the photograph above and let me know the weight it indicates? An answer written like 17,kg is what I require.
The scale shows 1.8,kg
